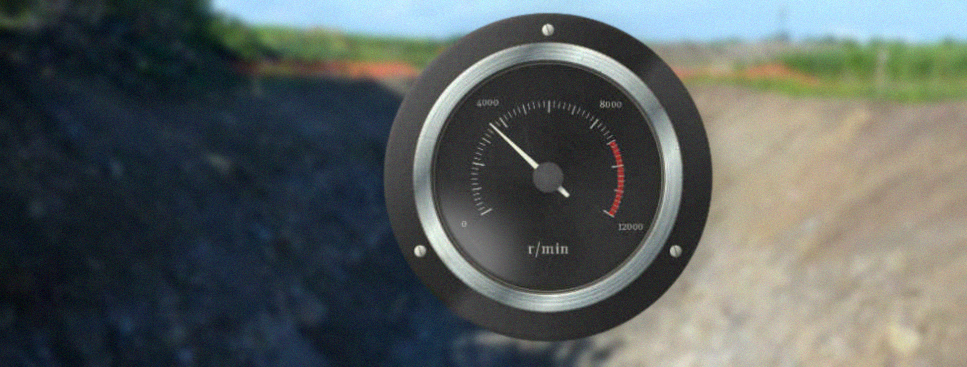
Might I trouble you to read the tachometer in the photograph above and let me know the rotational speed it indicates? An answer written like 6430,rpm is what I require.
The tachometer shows 3600,rpm
